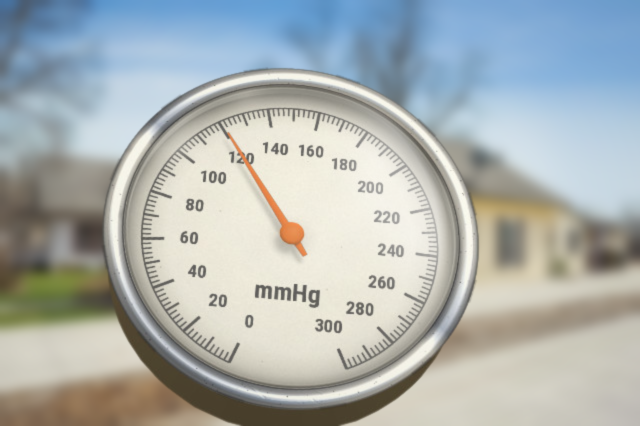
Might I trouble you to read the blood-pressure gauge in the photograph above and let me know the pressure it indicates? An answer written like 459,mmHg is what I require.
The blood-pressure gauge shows 120,mmHg
